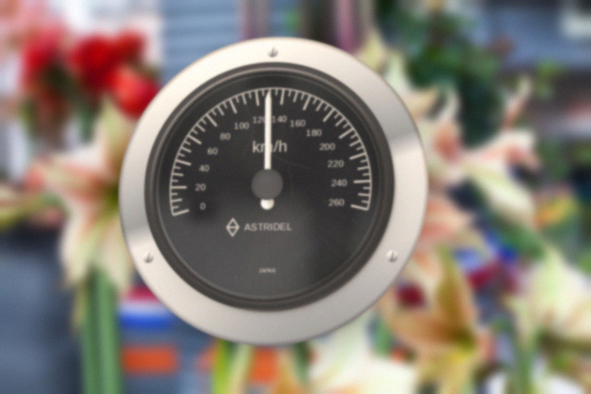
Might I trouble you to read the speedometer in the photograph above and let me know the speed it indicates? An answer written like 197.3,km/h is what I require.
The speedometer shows 130,km/h
